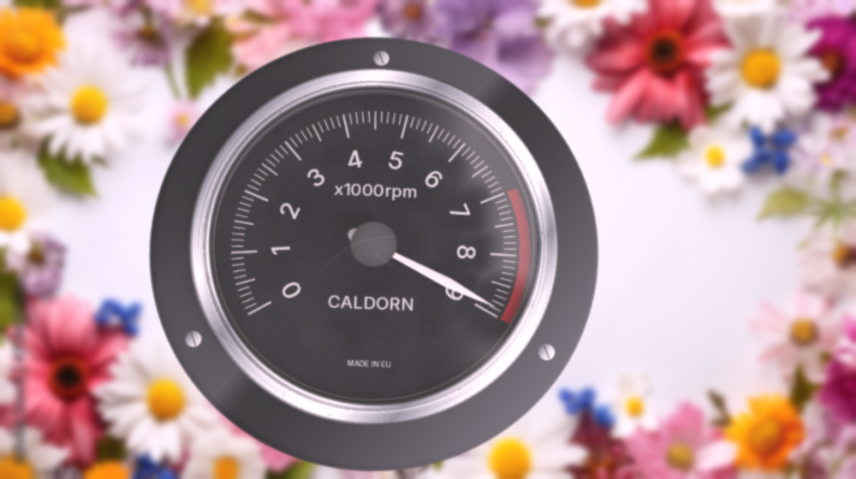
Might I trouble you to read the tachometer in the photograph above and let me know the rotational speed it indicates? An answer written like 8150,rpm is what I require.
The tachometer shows 8900,rpm
